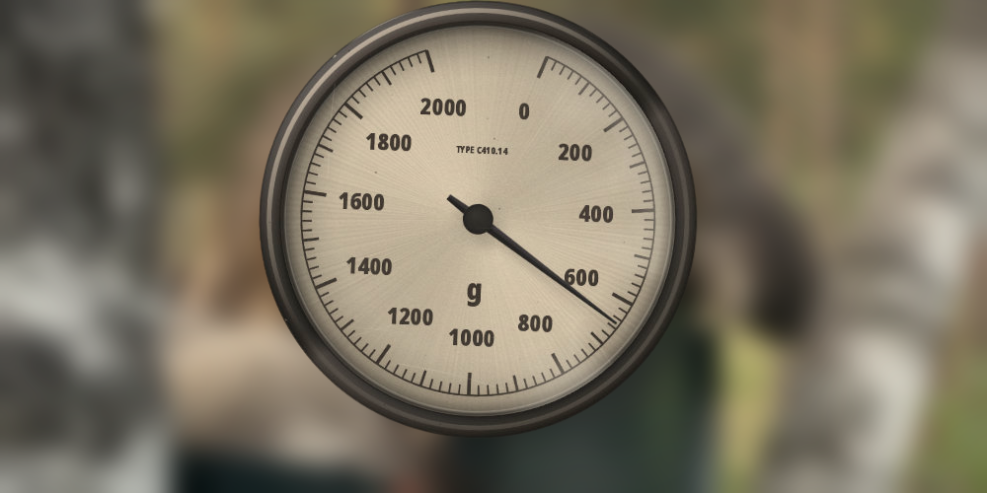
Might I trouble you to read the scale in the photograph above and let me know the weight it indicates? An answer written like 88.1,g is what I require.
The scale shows 650,g
